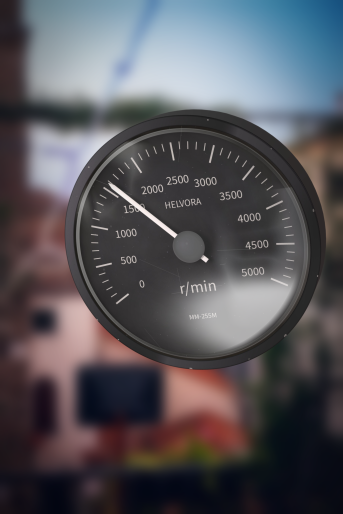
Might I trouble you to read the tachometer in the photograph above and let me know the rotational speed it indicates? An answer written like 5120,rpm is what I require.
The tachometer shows 1600,rpm
